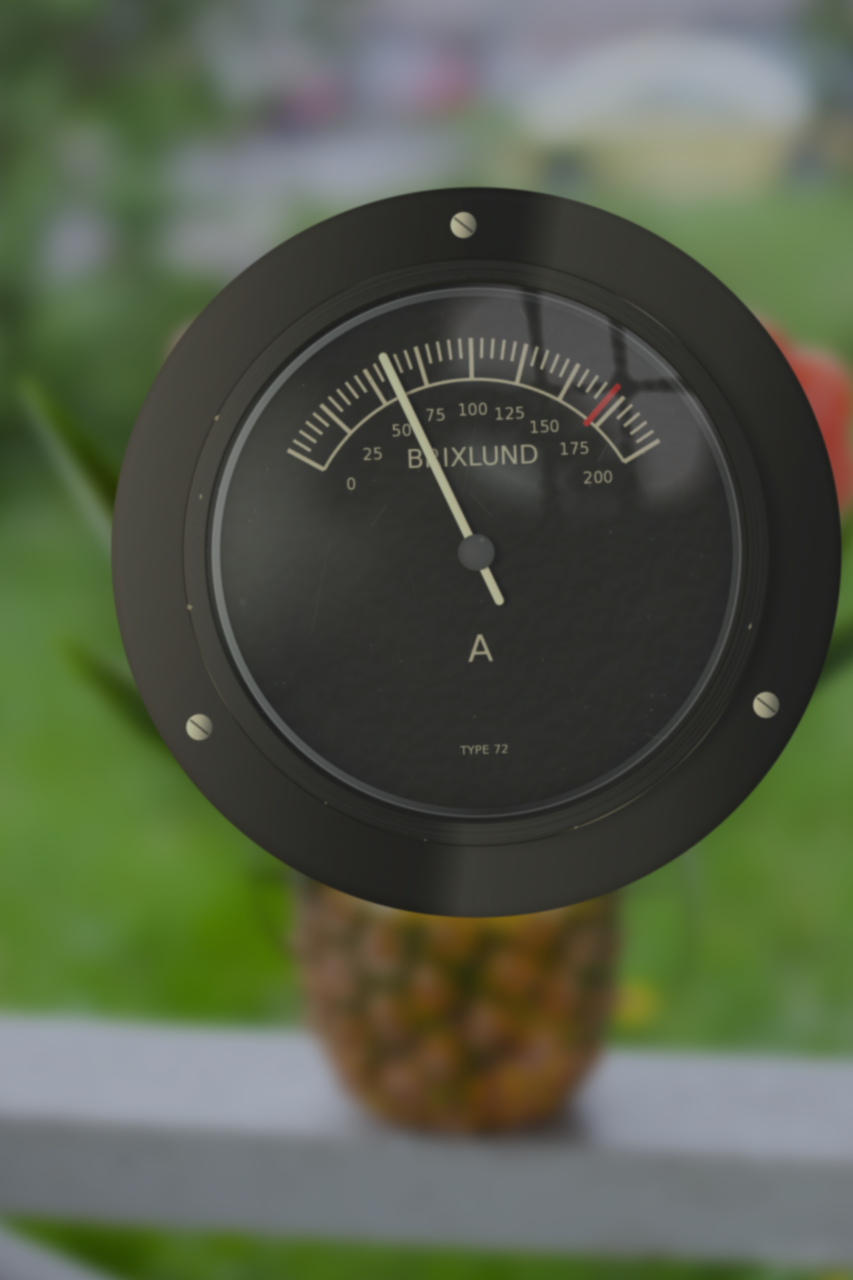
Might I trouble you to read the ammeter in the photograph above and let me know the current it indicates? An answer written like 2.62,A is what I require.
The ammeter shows 60,A
